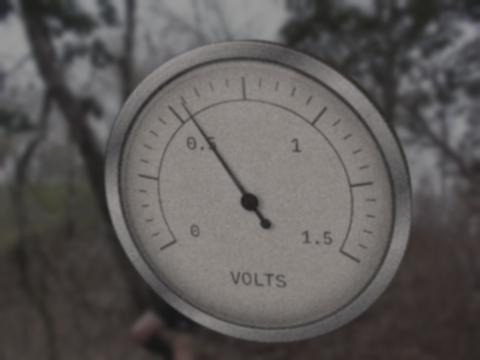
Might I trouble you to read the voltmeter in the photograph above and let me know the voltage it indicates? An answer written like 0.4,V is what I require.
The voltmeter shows 0.55,V
